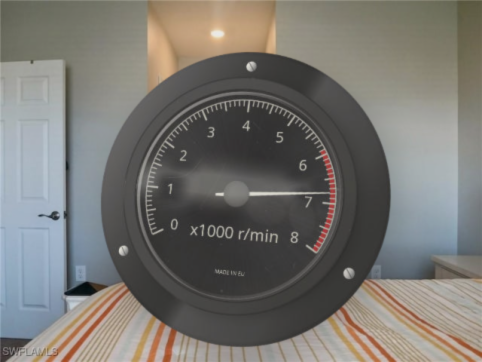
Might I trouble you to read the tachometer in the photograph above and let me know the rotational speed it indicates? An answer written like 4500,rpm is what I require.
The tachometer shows 6800,rpm
